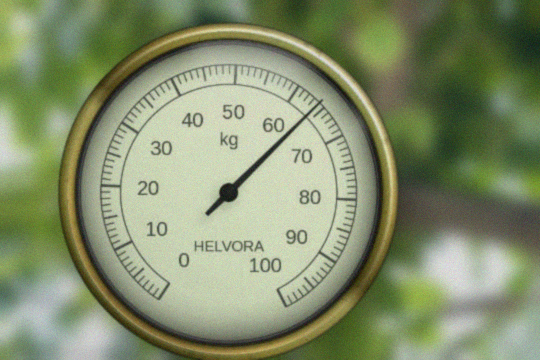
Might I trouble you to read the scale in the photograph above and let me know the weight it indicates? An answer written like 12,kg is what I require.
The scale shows 64,kg
